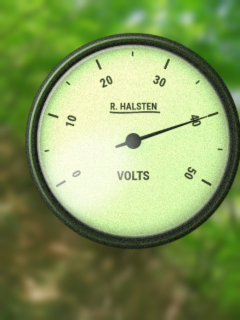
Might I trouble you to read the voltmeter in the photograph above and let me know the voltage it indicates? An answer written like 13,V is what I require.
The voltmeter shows 40,V
